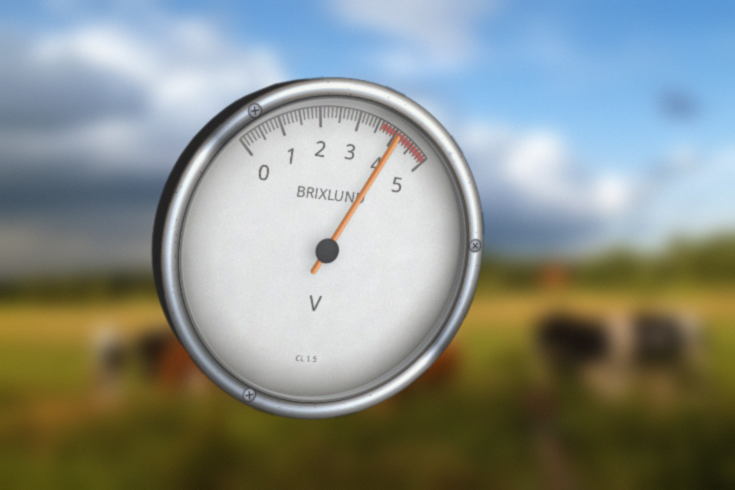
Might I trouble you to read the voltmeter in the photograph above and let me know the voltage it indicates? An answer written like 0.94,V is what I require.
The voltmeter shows 4,V
